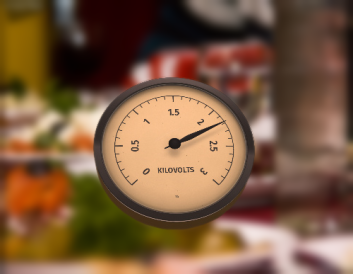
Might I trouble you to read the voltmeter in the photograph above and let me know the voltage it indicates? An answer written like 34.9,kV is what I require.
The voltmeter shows 2.2,kV
